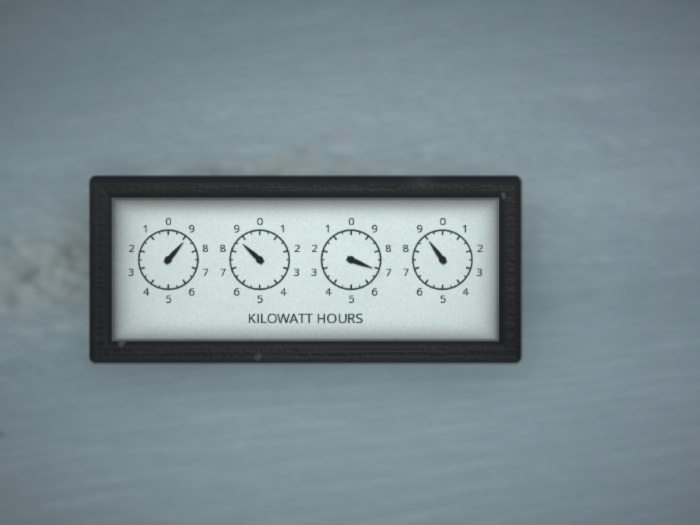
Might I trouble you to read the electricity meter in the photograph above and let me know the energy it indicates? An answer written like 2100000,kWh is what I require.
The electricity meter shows 8869,kWh
